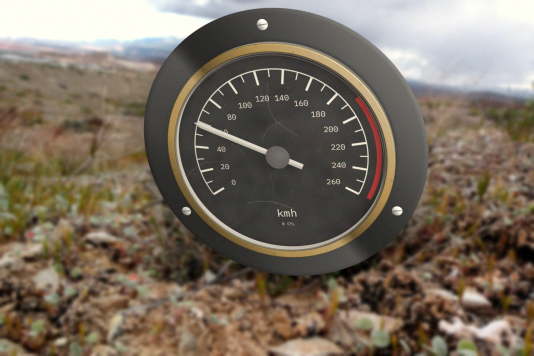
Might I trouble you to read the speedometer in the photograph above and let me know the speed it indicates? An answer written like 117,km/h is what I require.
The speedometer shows 60,km/h
